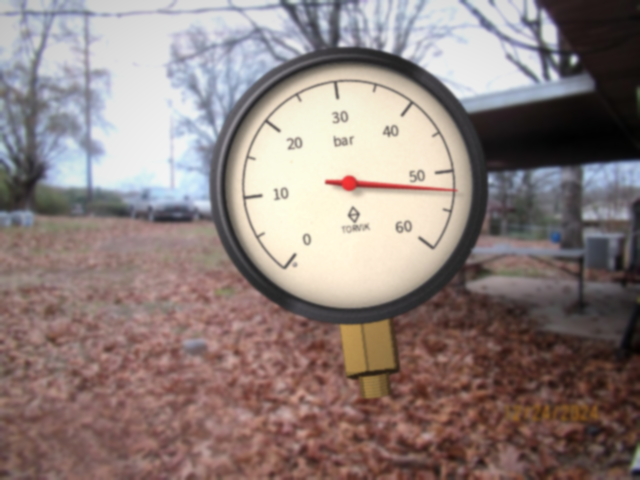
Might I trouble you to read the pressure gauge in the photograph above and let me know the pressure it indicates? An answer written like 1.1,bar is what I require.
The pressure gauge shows 52.5,bar
